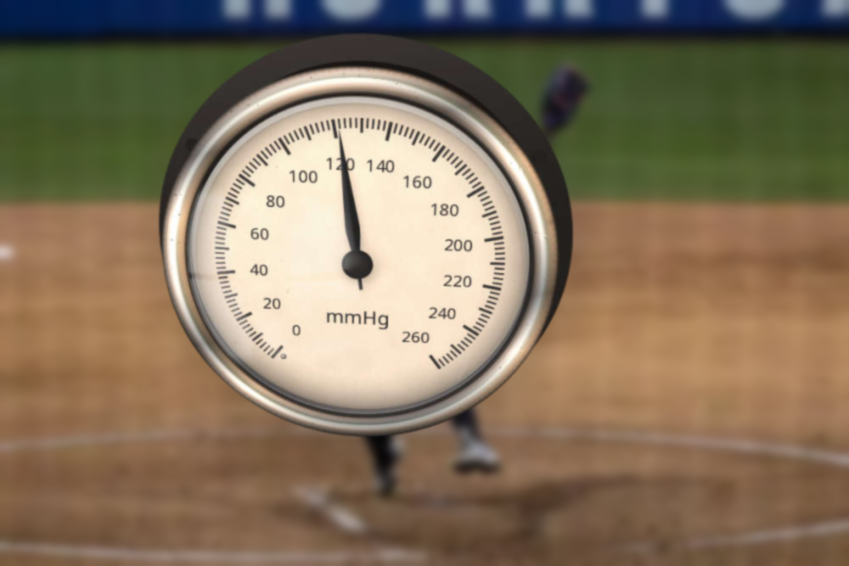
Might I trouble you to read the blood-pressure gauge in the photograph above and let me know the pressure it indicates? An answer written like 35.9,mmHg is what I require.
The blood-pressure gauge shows 122,mmHg
